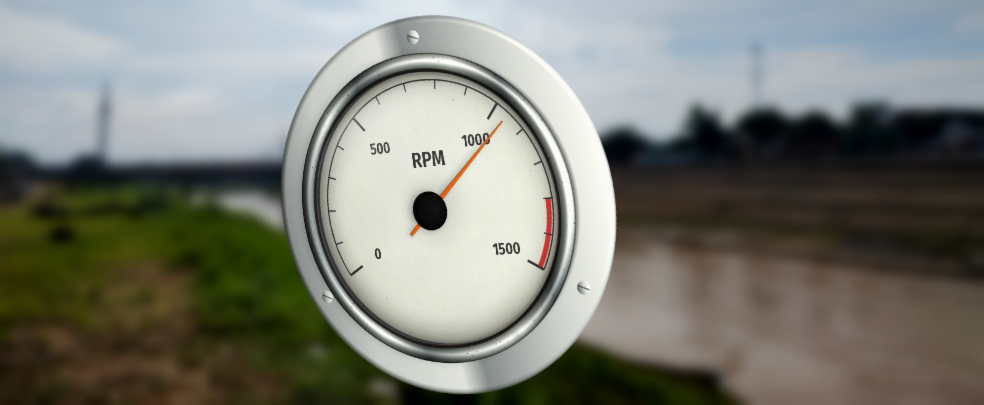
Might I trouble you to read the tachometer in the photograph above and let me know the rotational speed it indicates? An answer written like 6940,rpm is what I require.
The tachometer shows 1050,rpm
